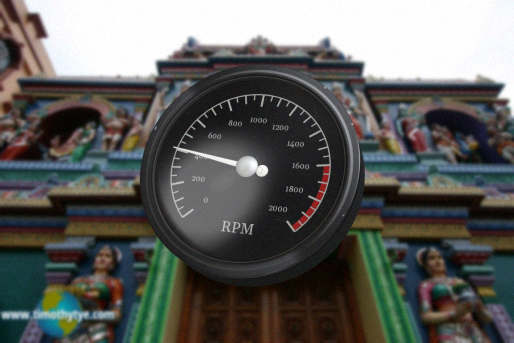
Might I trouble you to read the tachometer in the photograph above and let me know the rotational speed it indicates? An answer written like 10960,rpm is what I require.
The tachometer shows 400,rpm
